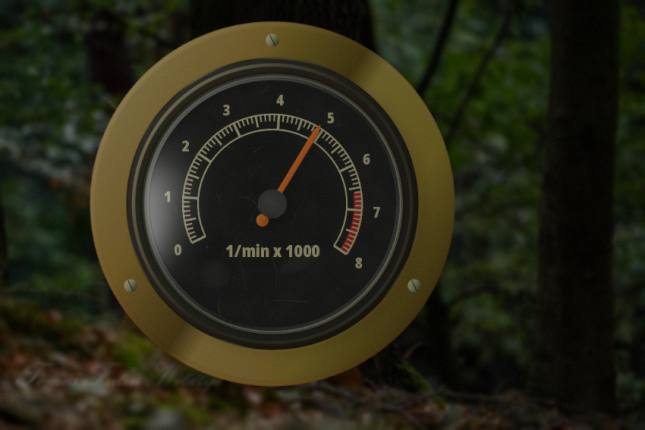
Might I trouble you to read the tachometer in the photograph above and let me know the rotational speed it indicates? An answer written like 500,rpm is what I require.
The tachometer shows 4900,rpm
